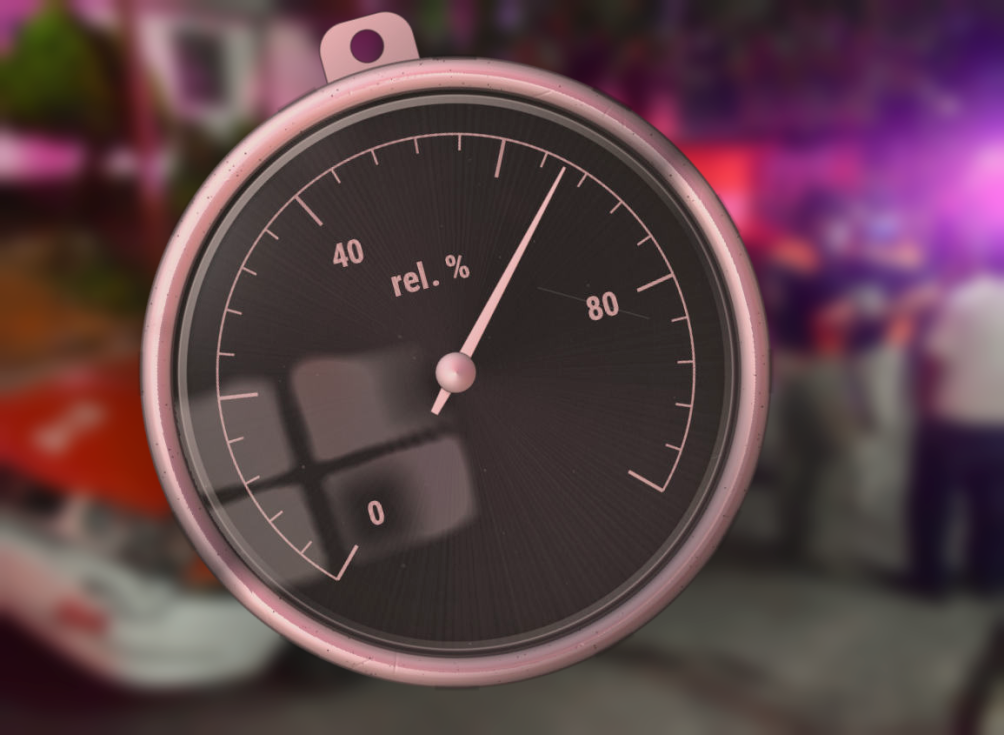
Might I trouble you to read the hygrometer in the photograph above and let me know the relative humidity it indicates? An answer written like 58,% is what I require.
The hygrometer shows 66,%
